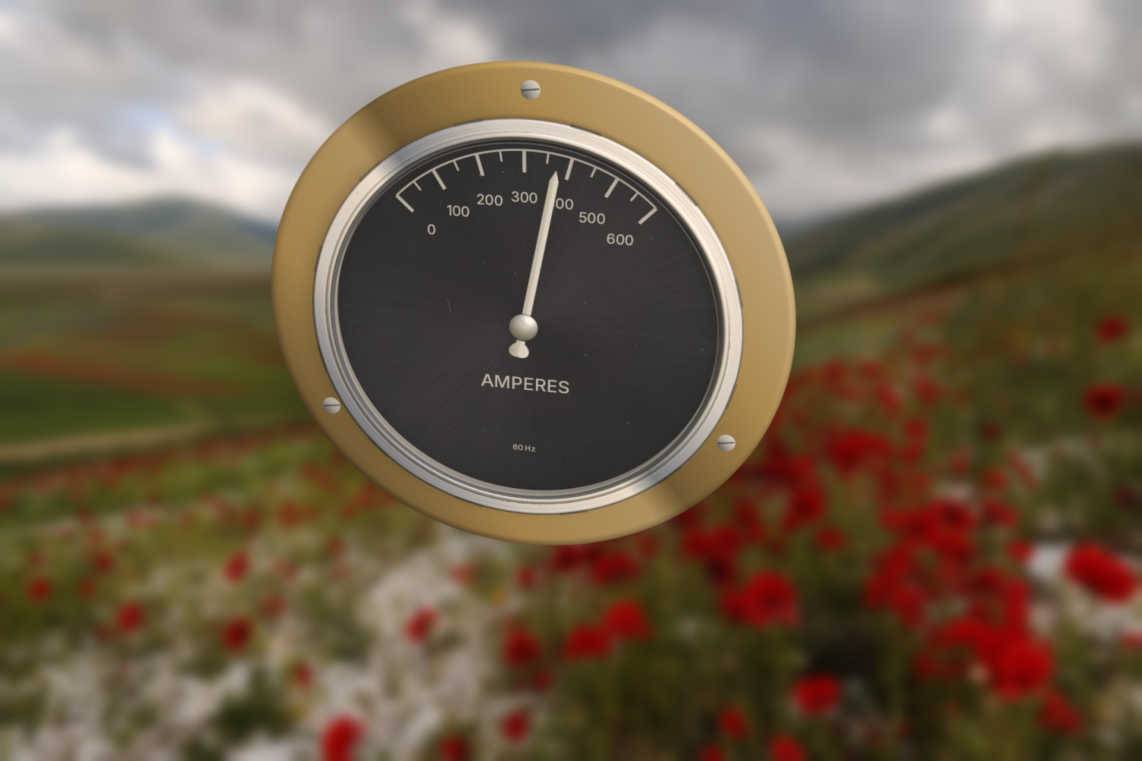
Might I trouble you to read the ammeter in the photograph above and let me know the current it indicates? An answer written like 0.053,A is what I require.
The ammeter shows 375,A
